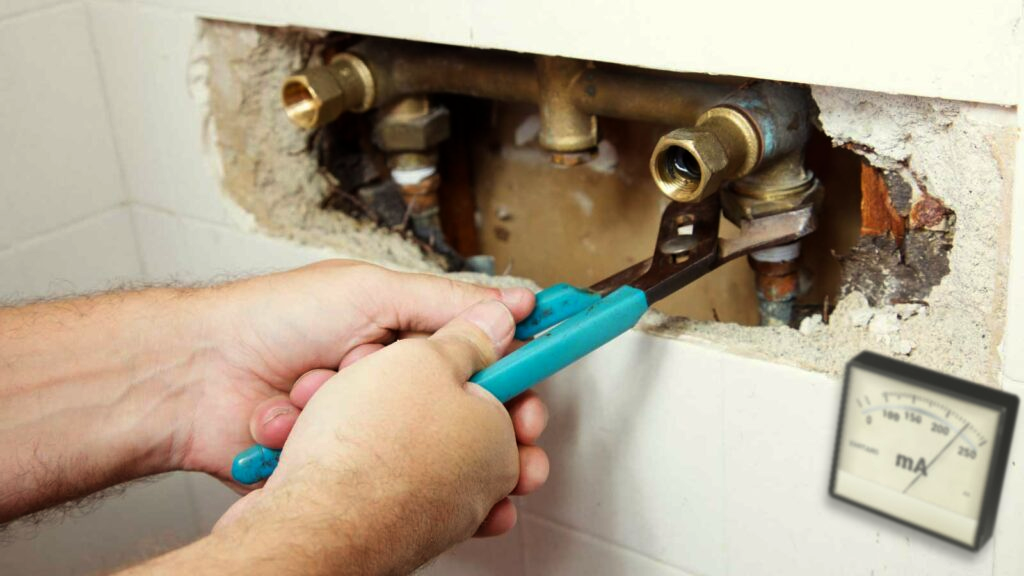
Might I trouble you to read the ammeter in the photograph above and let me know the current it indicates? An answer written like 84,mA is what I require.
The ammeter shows 225,mA
